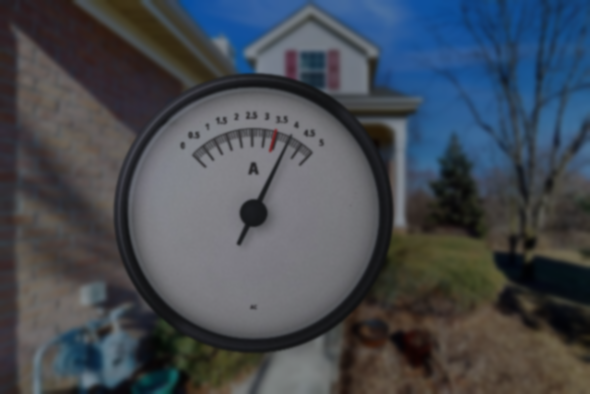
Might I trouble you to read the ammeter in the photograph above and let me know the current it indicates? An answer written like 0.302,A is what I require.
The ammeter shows 4,A
